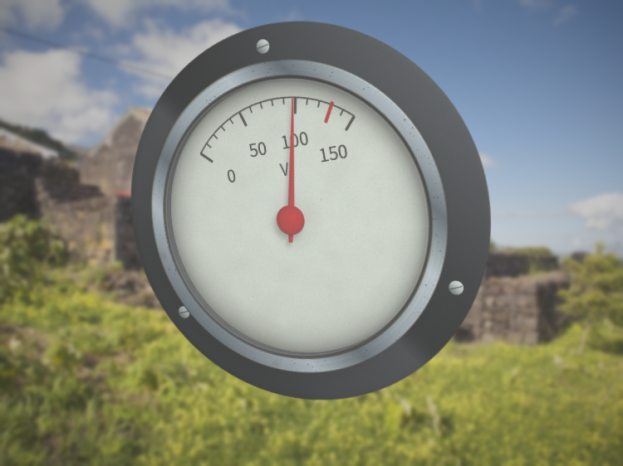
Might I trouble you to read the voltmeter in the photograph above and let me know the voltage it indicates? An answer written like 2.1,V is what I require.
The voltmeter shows 100,V
